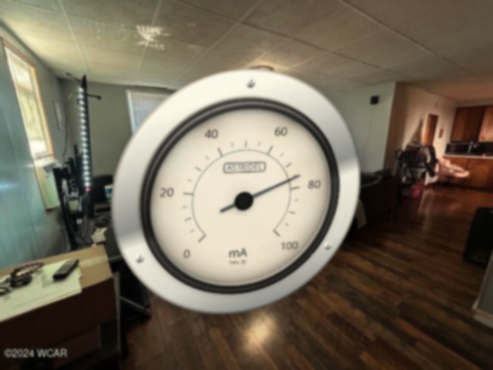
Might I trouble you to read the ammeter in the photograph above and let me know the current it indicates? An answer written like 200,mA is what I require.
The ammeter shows 75,mA
